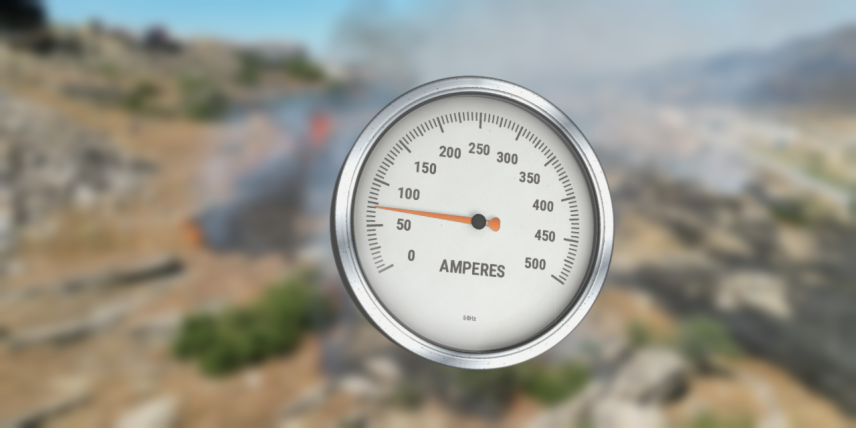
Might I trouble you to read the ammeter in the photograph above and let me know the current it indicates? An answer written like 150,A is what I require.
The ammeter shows 70,A
